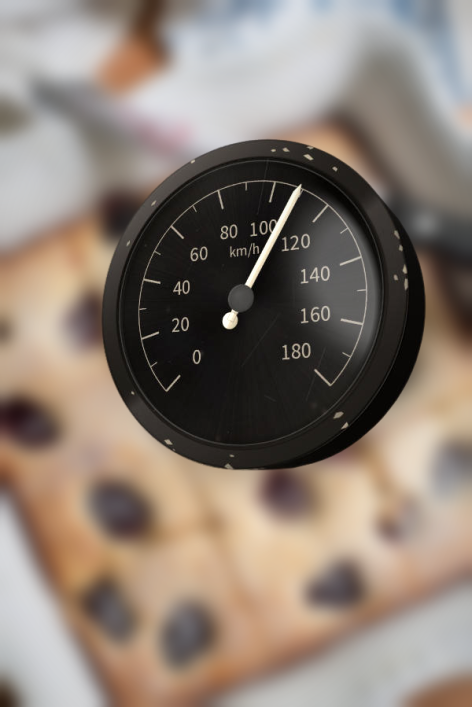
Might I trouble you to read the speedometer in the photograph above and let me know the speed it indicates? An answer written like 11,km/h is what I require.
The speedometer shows 110,km/h
